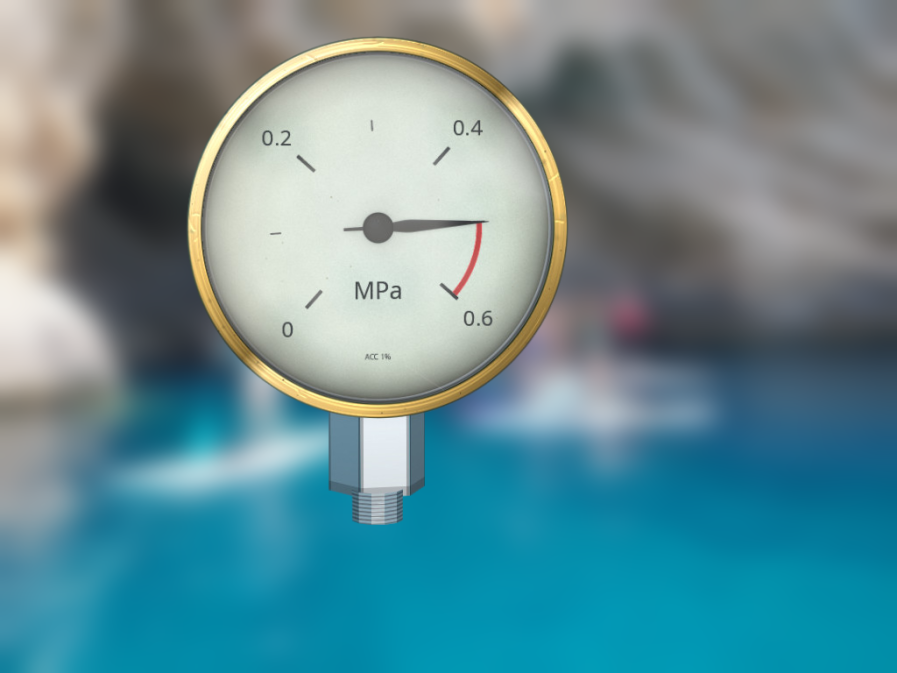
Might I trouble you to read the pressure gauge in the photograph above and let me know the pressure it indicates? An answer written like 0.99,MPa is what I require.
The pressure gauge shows 0.5,MPa
